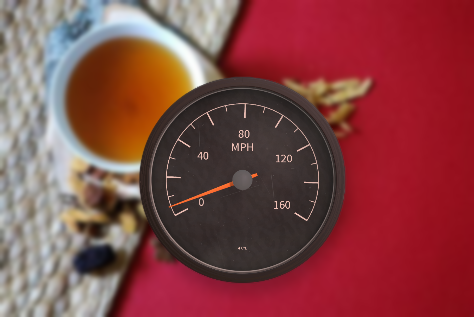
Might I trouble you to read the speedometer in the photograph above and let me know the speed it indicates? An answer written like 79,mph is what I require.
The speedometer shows 5,mph
